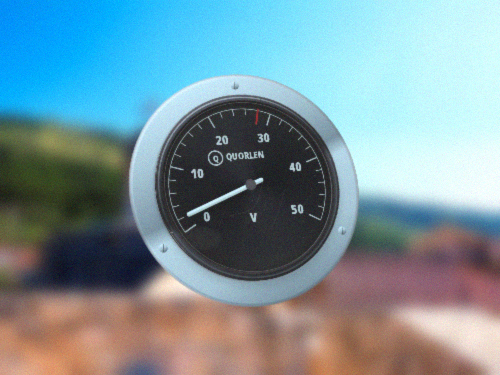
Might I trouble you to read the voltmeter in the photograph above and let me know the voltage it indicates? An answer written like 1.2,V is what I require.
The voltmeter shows 2,V
